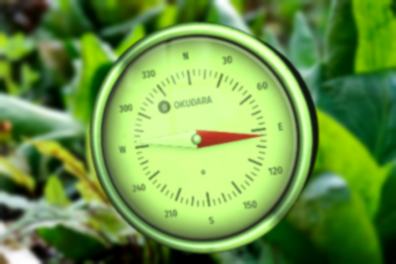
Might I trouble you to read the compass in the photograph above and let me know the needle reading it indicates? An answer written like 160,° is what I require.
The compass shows 95,°
